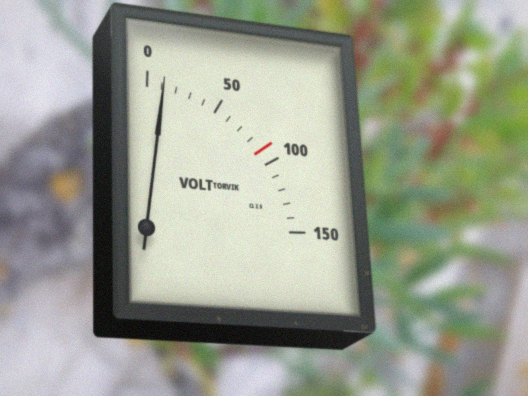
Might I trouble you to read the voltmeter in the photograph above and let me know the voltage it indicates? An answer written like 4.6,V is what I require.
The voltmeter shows 10,V
